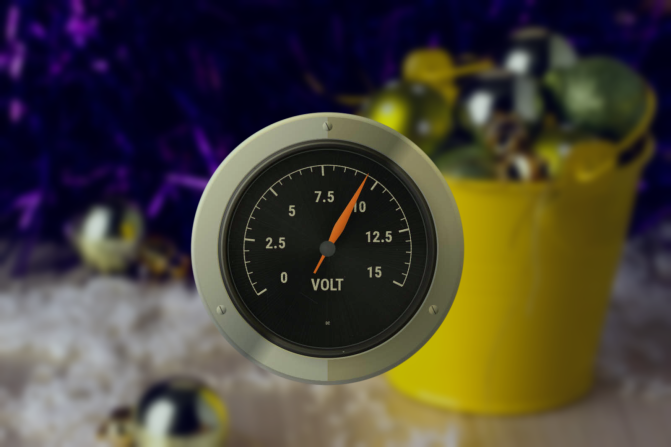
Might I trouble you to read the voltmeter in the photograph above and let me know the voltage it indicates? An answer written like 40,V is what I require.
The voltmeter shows 9.5,V
